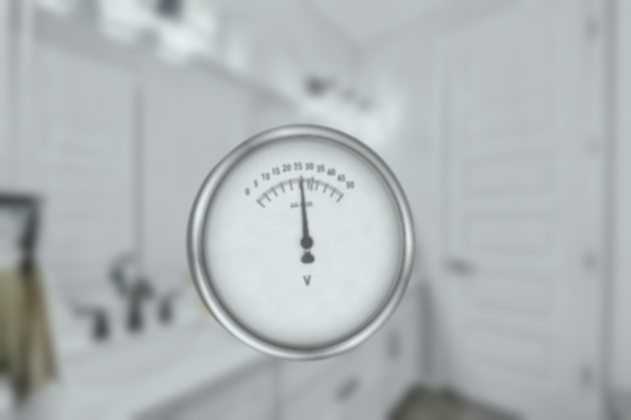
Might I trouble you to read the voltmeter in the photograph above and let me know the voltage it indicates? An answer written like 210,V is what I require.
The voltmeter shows 25,V
